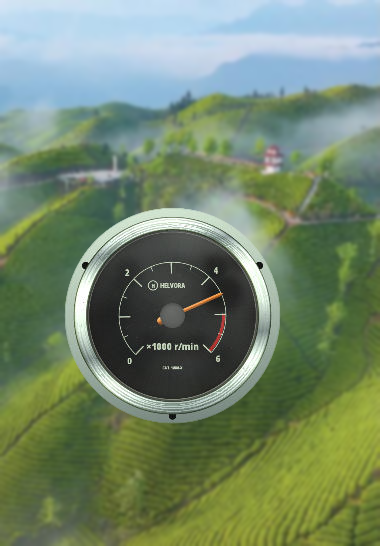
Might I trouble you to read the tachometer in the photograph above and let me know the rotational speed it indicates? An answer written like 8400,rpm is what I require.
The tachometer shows 4500,rpm
